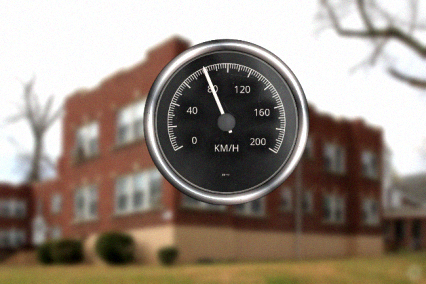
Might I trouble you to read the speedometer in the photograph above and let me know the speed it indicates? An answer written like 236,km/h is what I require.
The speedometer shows 80,km/h
